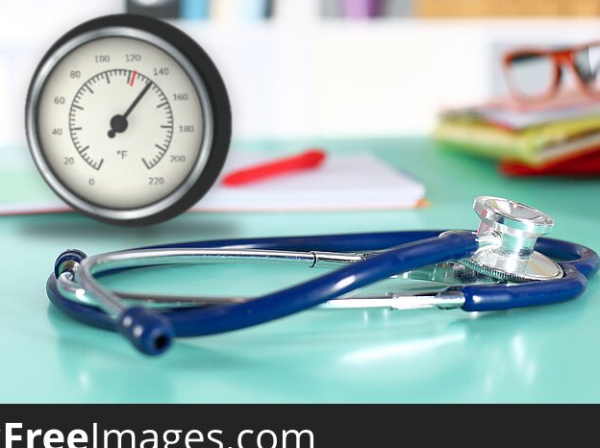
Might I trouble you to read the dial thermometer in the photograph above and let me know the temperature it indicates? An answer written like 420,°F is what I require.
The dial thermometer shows 140,°F
